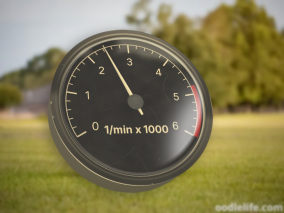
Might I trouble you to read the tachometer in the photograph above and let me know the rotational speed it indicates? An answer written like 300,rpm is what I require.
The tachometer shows 2400,rpm
